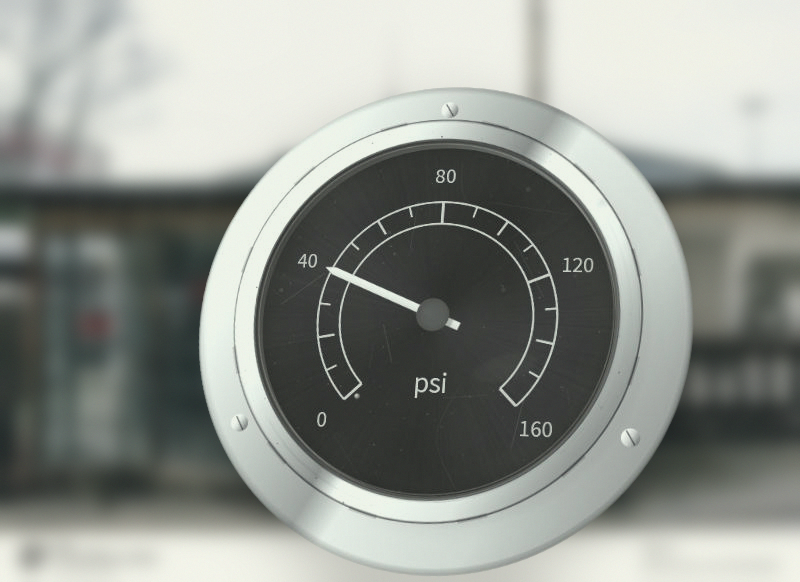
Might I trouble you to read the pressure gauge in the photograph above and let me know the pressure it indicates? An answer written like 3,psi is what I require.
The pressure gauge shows 40,psi
